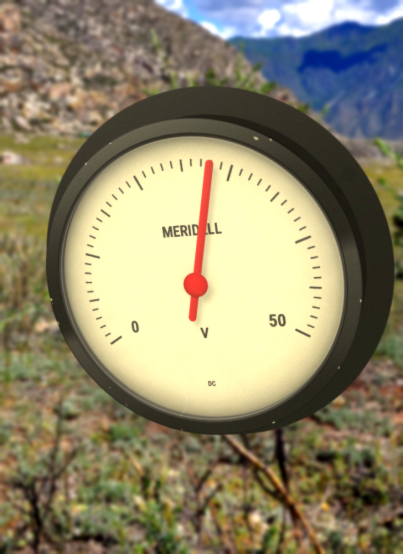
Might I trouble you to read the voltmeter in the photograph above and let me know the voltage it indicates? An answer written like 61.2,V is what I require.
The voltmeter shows 28,V
